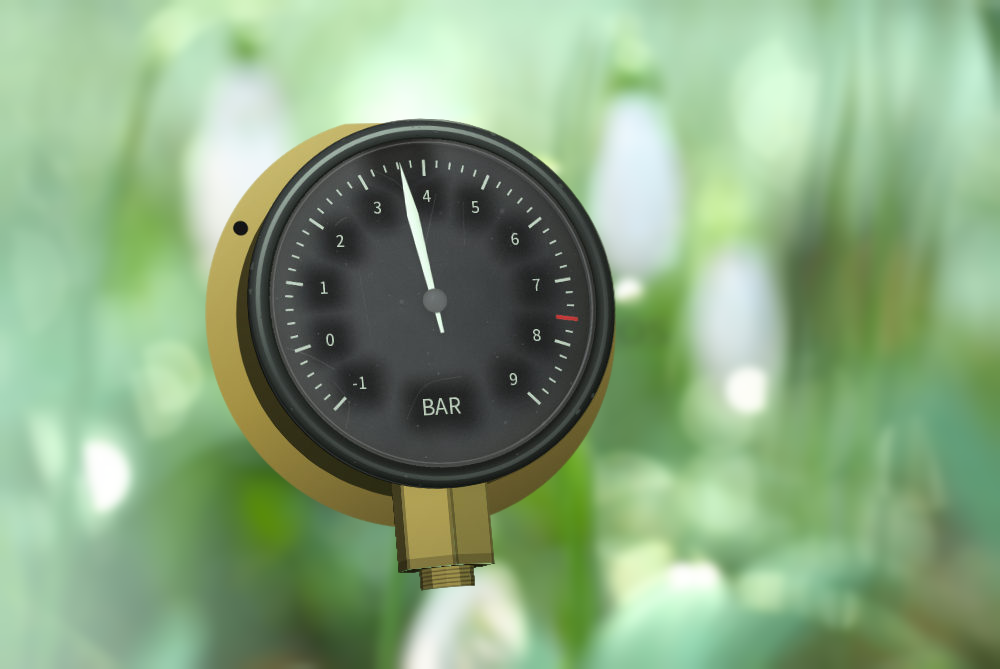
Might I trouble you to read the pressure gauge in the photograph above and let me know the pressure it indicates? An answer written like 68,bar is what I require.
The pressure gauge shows 3.6,bar
